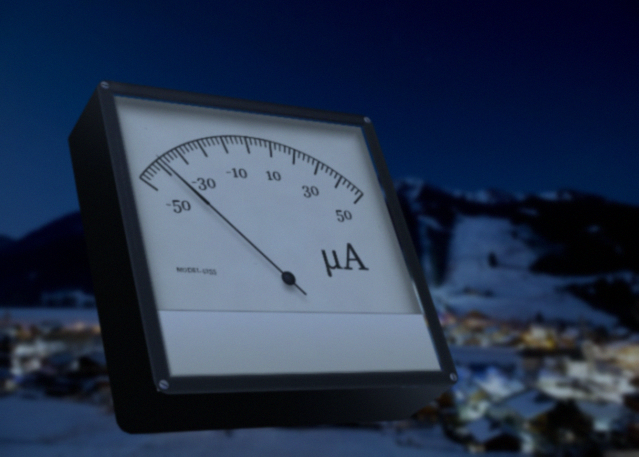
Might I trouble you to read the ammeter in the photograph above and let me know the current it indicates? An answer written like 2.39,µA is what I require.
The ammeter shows -40,µA
